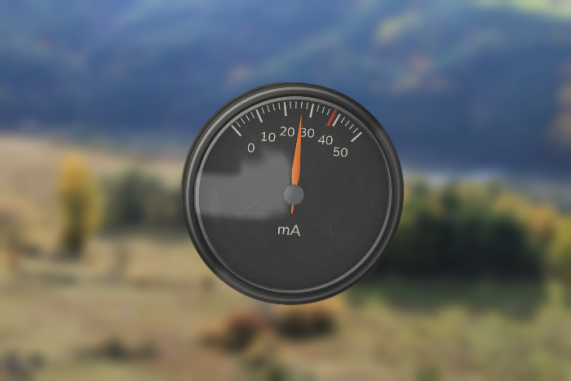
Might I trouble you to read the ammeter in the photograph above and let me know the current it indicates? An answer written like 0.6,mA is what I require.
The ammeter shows 26,mA
